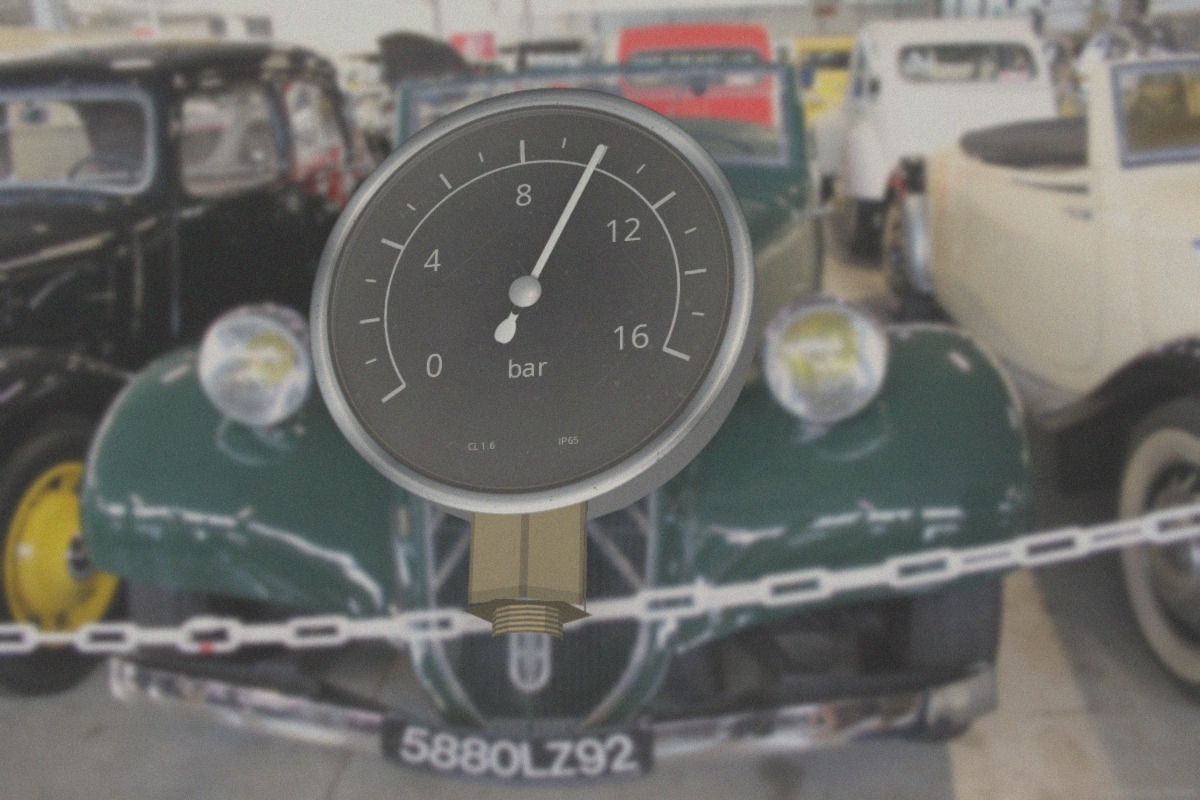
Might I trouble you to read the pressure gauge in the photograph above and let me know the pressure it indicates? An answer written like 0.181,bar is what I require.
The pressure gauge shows 10,bar
